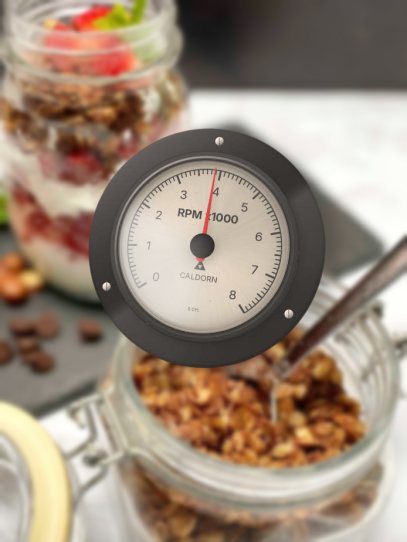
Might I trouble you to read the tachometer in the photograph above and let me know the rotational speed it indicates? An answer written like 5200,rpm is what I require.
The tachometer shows 3900,rpm
